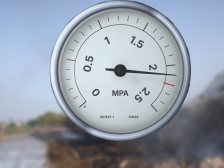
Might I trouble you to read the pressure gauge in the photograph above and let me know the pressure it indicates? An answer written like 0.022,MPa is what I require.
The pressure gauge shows 2.1,MPa
